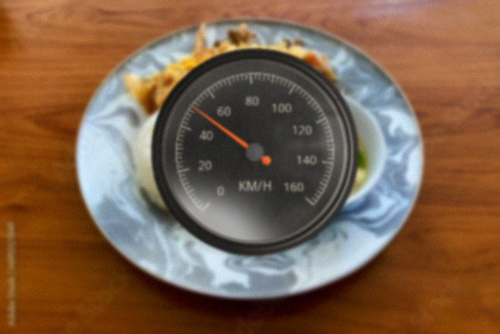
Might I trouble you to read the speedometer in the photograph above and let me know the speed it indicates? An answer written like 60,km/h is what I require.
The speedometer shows 50,km/h
